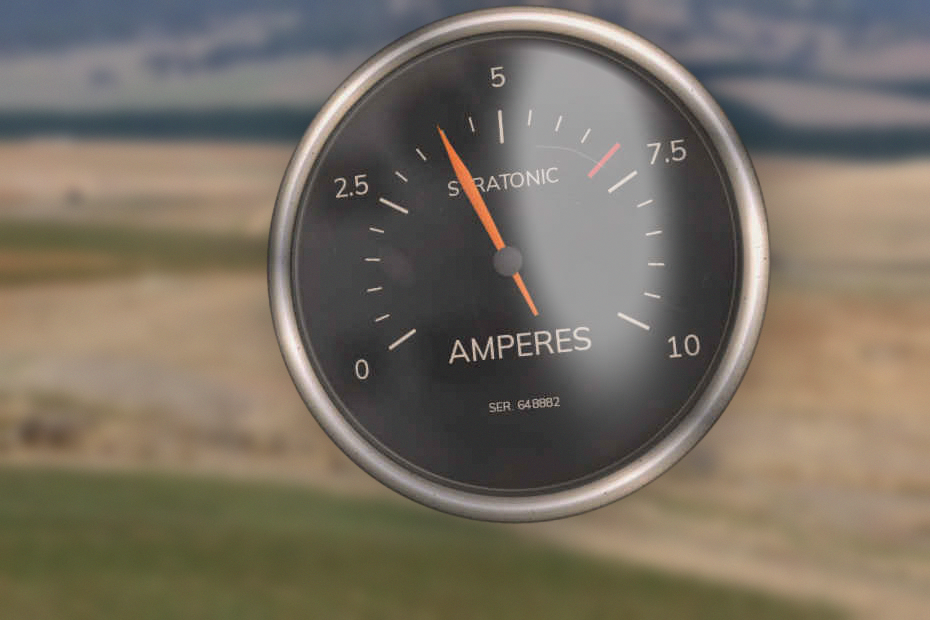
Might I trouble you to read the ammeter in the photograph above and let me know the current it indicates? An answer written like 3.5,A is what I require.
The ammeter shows 4,A
